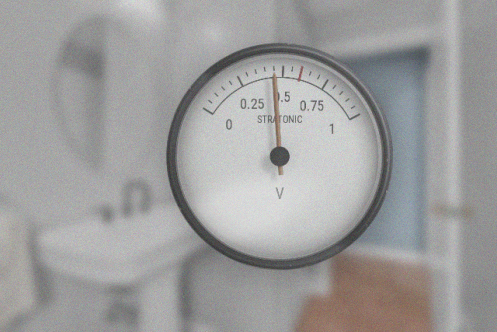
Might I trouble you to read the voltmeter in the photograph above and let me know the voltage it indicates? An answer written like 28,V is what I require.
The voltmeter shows 0.45,V
